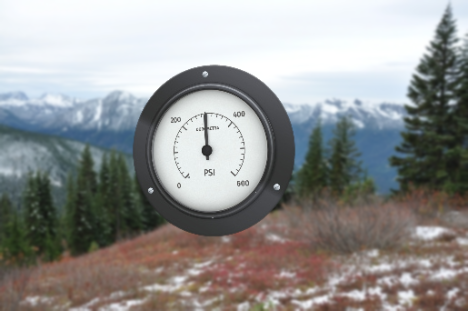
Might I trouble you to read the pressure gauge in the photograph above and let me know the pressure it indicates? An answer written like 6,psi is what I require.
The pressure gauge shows 300,psi
